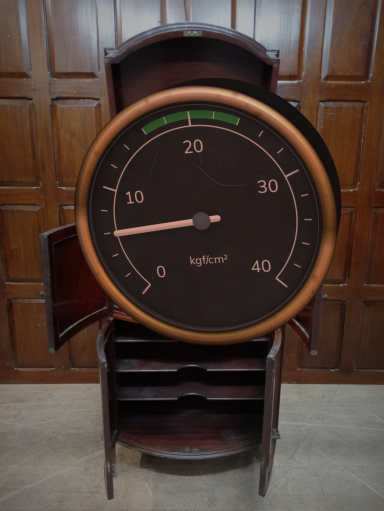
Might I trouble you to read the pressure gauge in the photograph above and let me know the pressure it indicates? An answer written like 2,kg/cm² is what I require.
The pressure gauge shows 6,kg/cm²
